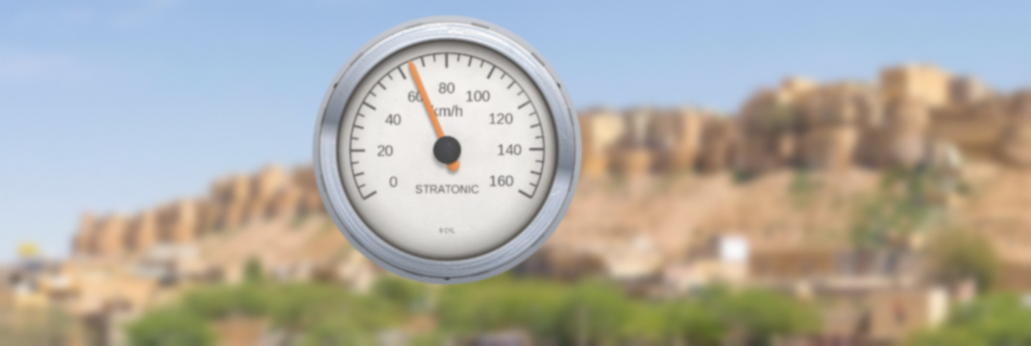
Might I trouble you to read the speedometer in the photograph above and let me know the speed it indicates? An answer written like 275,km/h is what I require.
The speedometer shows 65,km/h
